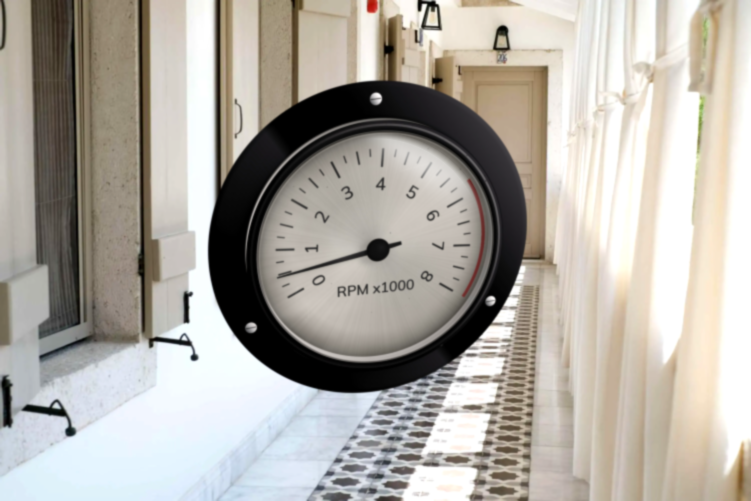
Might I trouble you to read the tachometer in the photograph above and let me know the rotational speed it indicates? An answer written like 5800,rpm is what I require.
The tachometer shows 500,rpm
